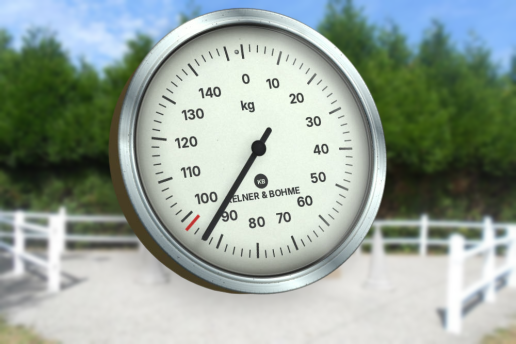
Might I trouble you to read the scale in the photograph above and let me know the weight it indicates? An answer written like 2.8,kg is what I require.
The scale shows 94,kg
